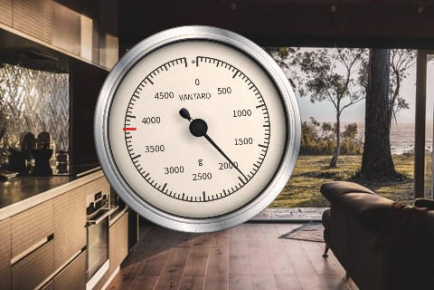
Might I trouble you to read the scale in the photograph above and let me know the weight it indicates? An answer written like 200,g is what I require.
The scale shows 1950,g
